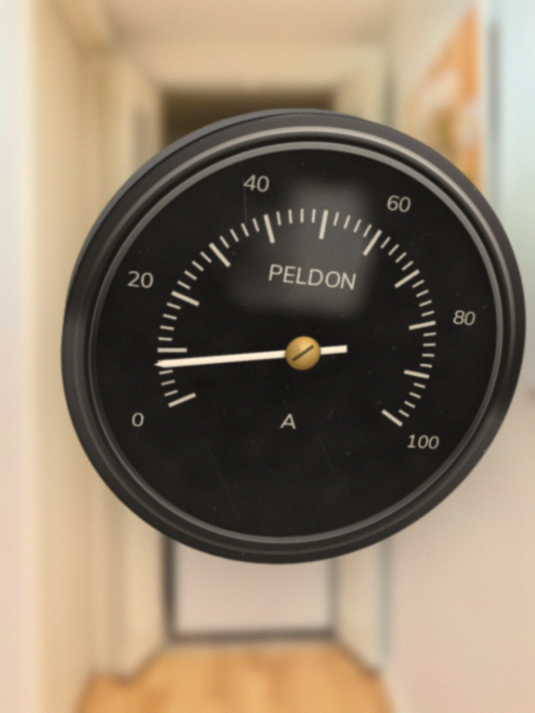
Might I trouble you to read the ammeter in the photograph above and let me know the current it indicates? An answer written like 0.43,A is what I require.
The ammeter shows 8,A
